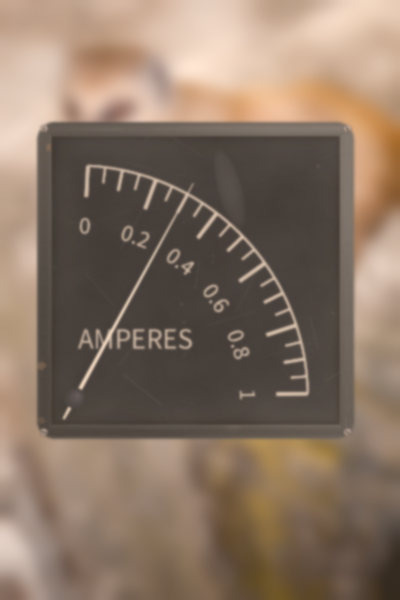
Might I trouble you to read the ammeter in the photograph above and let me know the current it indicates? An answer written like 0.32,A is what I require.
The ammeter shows 0.3,A
